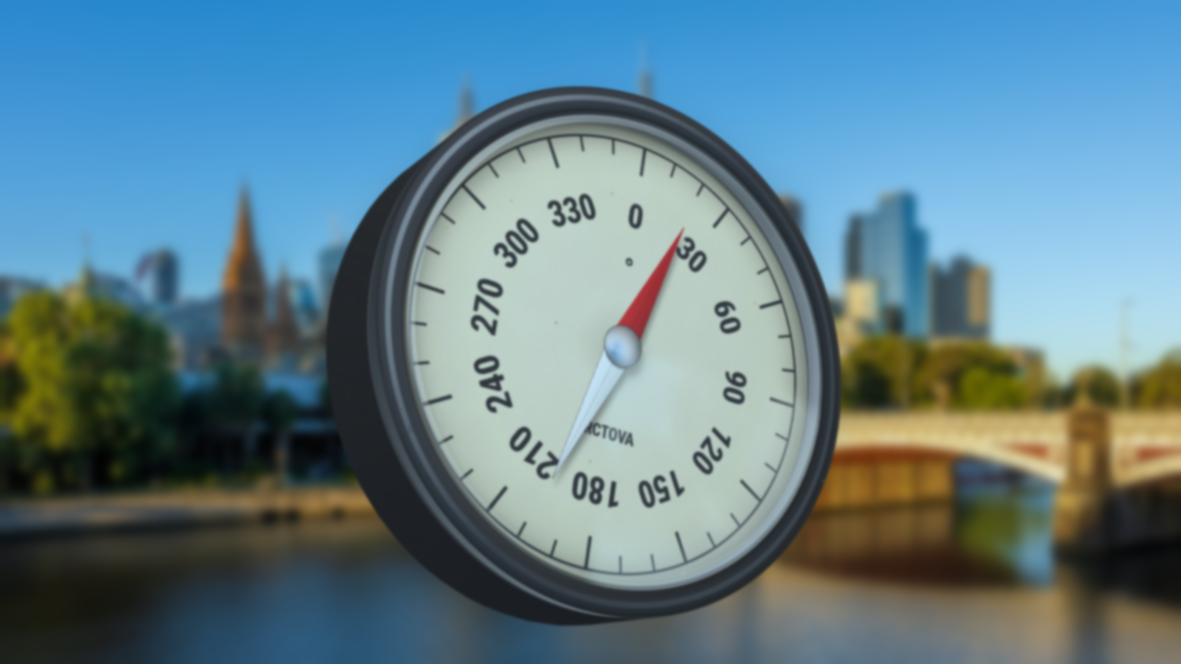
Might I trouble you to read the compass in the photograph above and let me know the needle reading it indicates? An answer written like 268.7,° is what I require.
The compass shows 20,°
